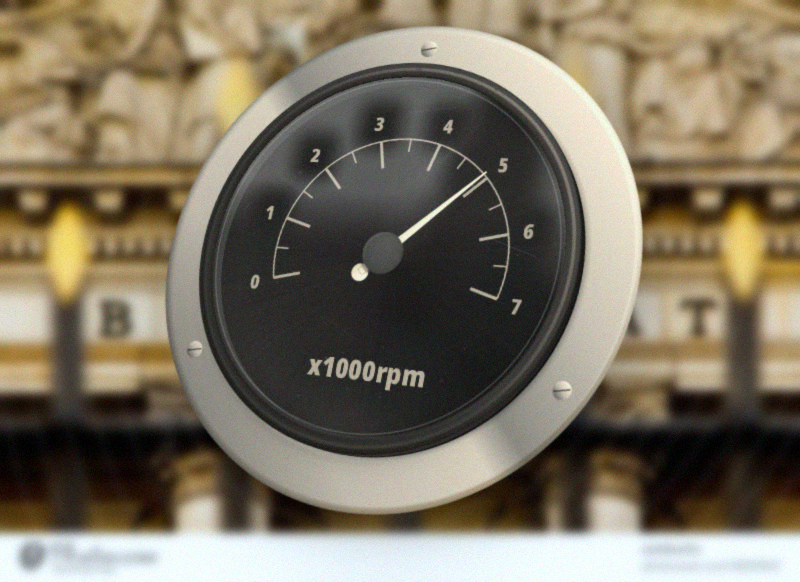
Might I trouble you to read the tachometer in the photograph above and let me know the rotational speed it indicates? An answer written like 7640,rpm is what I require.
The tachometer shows 5000,rpm
